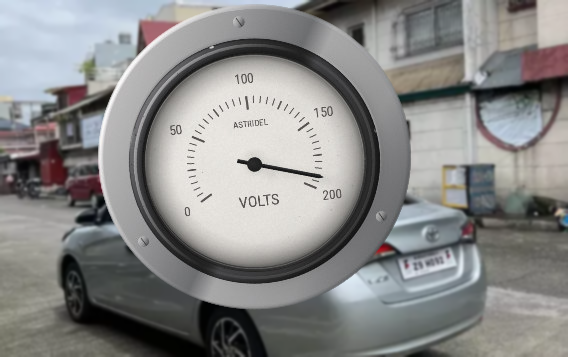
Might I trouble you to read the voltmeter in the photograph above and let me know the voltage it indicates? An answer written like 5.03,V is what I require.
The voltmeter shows 190,V
